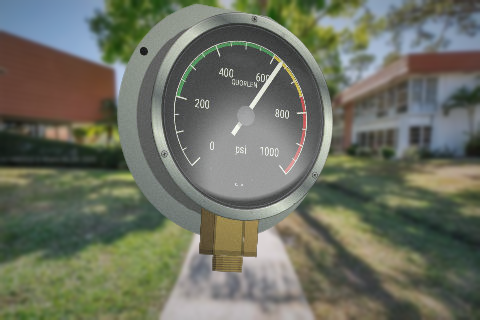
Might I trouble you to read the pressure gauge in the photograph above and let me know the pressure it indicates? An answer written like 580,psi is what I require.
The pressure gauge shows 625,psi
